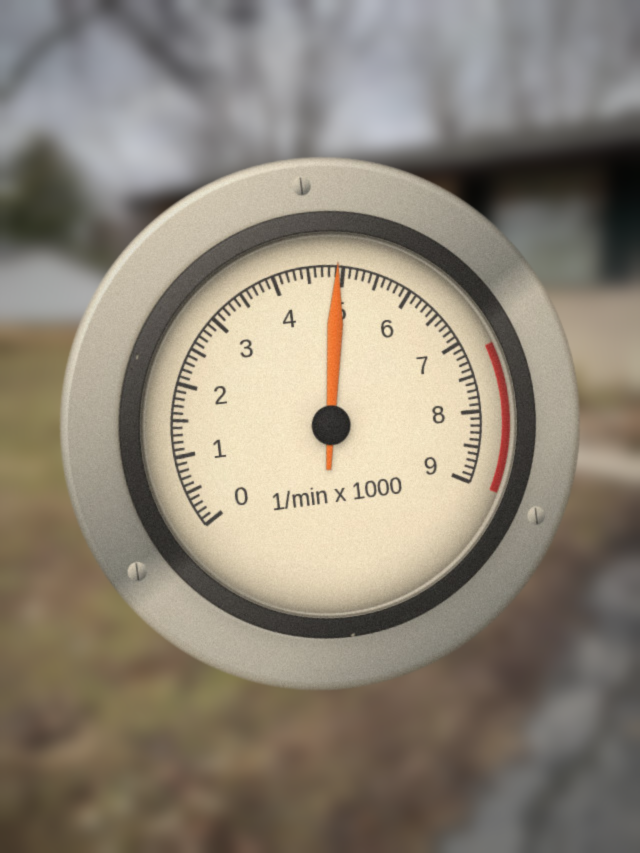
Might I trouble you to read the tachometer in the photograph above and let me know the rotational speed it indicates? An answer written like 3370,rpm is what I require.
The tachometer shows 4900,rpm
